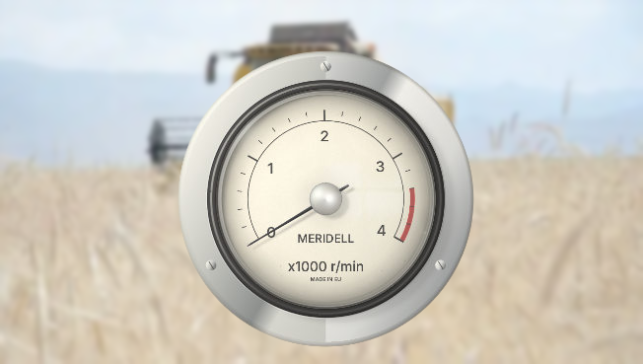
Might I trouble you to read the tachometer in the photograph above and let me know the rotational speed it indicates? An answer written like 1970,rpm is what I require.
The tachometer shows 0,rpm
